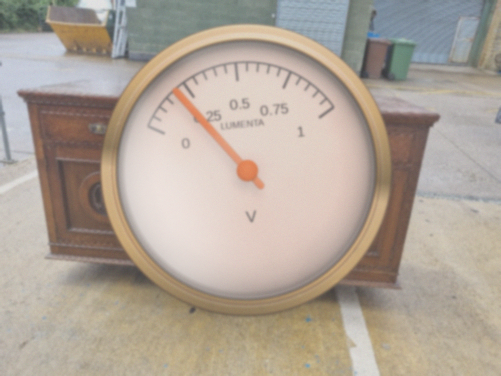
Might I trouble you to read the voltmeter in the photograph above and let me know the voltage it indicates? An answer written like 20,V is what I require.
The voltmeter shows 0.2,V
